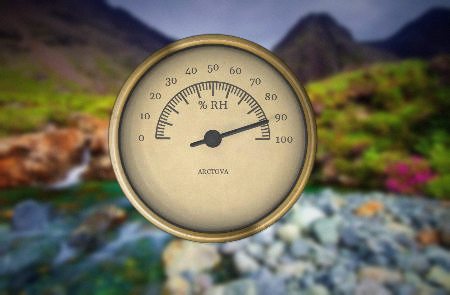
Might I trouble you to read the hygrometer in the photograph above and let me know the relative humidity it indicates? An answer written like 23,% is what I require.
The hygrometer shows 90,%
